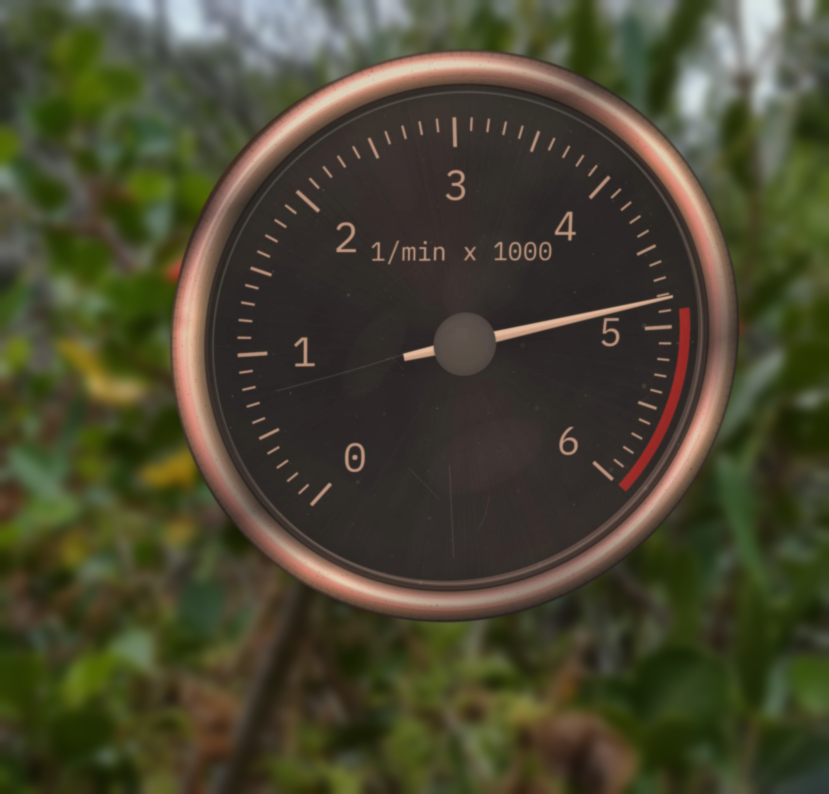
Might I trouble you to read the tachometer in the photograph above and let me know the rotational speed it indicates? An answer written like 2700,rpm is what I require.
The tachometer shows 4800,rpm
